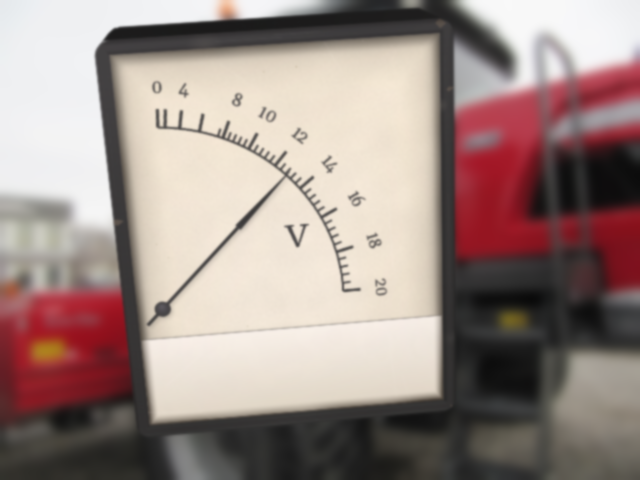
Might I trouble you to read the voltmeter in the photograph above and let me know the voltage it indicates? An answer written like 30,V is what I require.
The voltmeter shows 12.8,V
